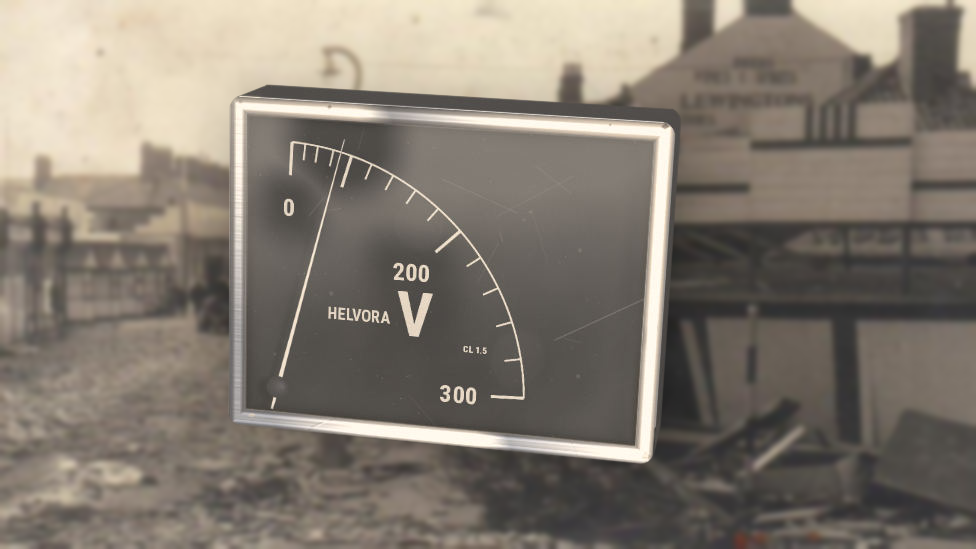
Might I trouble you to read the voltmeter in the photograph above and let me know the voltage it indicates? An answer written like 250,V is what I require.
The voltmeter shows 90,V
